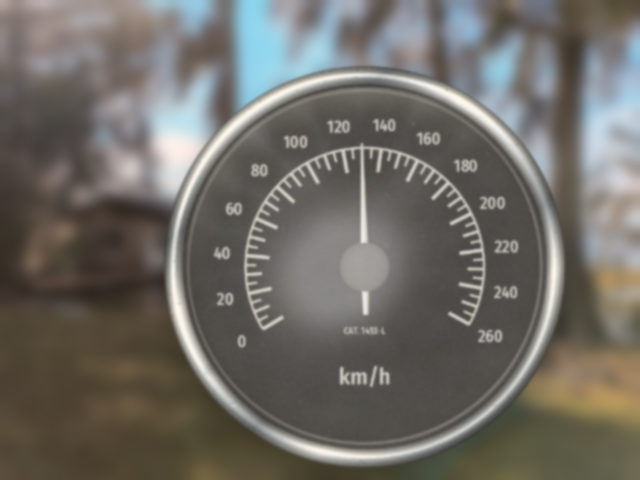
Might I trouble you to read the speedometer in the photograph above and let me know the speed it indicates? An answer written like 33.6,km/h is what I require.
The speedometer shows 130,km/h
